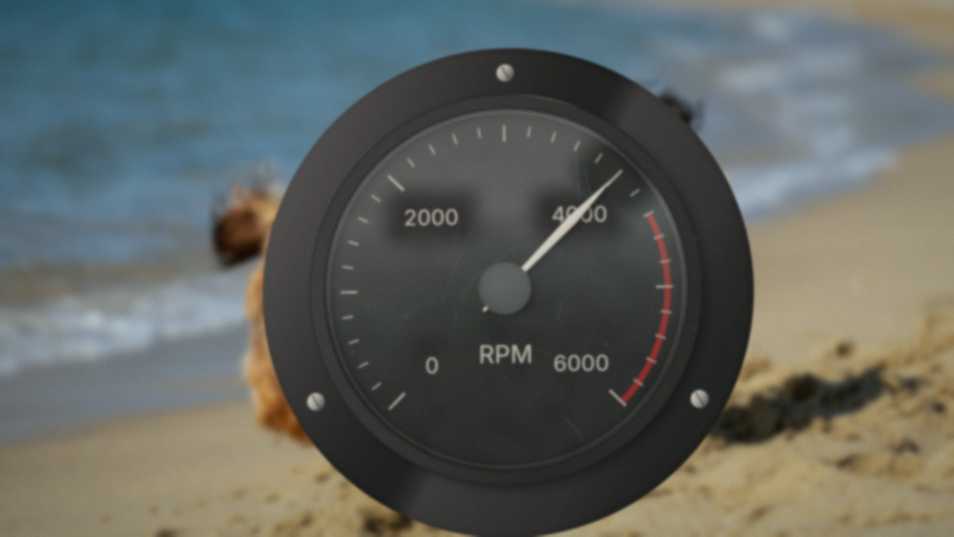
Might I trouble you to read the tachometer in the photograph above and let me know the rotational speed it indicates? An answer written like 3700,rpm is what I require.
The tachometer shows 4000,rpm
